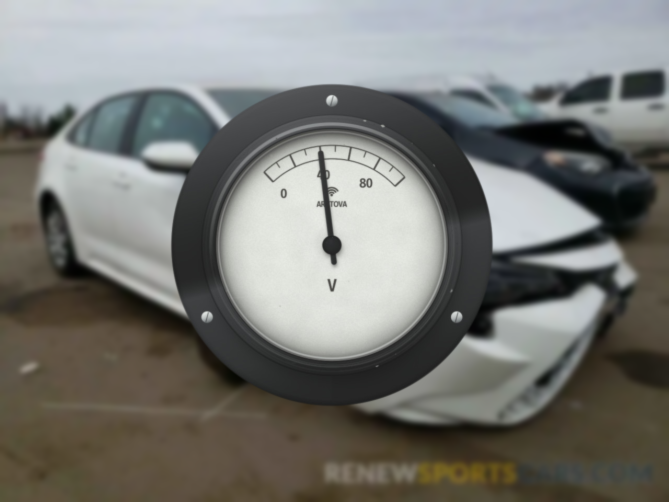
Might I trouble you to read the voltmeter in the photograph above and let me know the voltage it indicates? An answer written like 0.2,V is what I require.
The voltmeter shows 40,V
